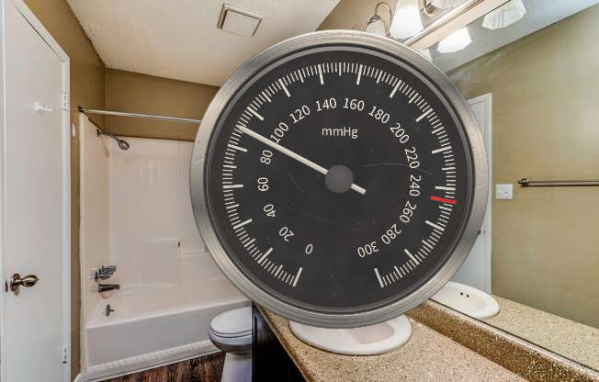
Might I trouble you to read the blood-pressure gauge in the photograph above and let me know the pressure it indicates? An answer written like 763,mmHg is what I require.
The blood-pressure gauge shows 90,mmHg
